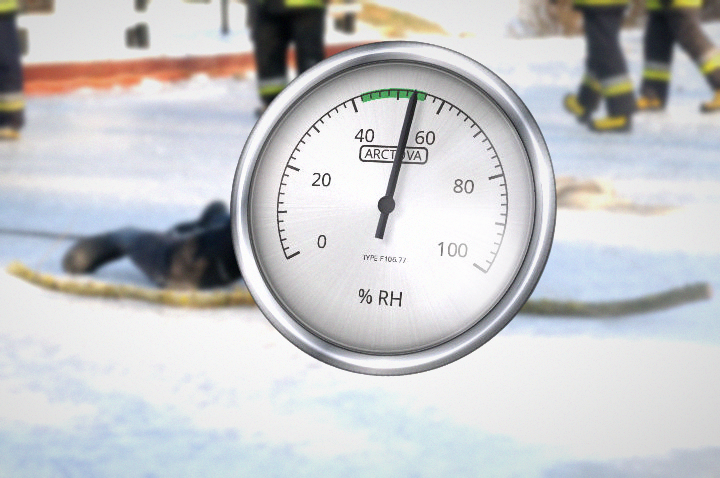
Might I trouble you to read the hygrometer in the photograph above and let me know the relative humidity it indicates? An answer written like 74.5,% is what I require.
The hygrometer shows 54,%
